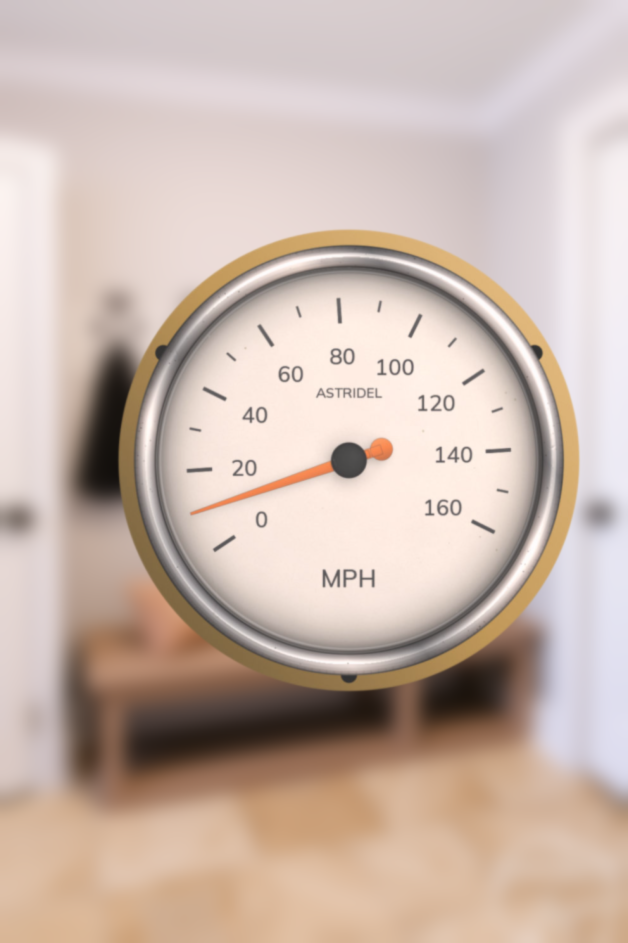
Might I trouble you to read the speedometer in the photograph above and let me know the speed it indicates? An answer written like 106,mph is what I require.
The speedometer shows 10,mph
